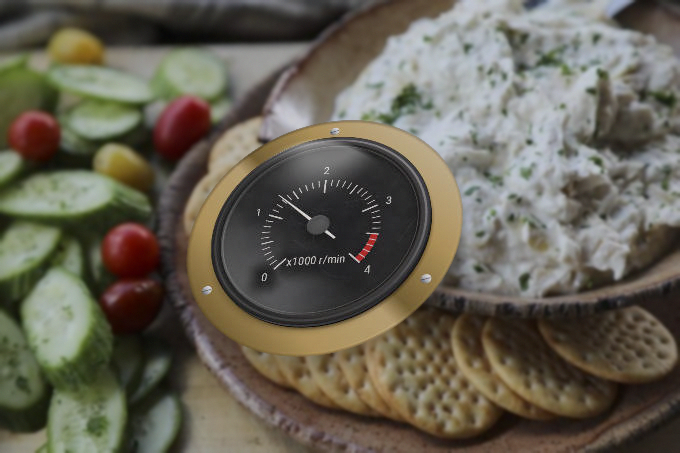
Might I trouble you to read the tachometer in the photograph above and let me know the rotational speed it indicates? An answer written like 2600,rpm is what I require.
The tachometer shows 1300,rpm
